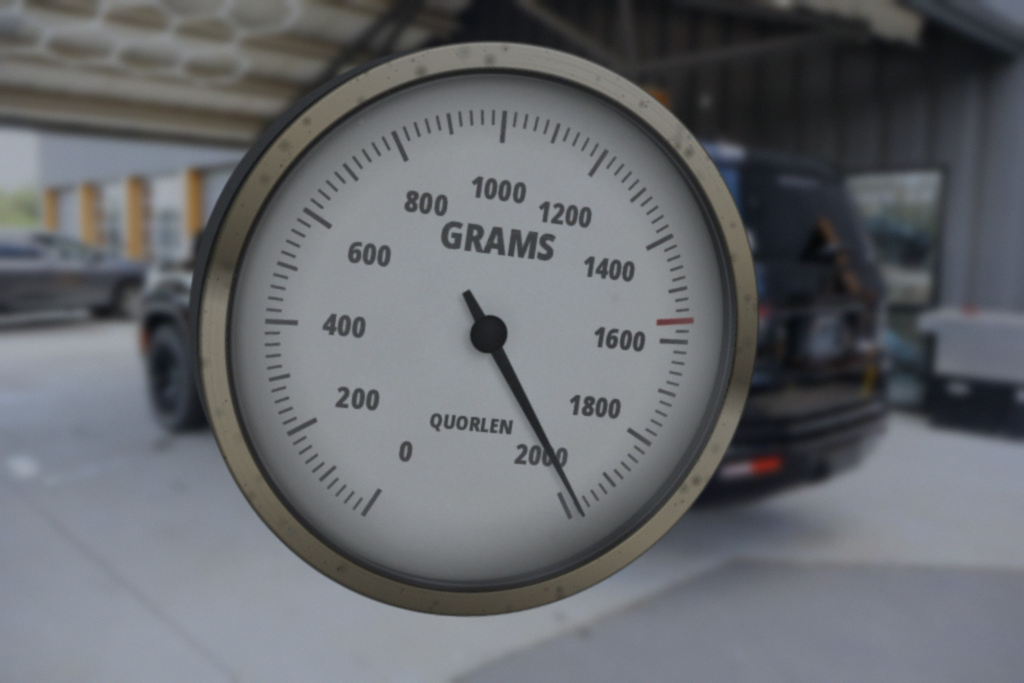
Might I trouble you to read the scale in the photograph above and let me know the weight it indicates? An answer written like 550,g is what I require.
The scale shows 1980,g
